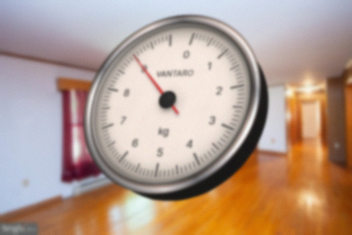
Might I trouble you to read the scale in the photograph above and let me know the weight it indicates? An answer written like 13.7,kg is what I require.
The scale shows 9,kg
